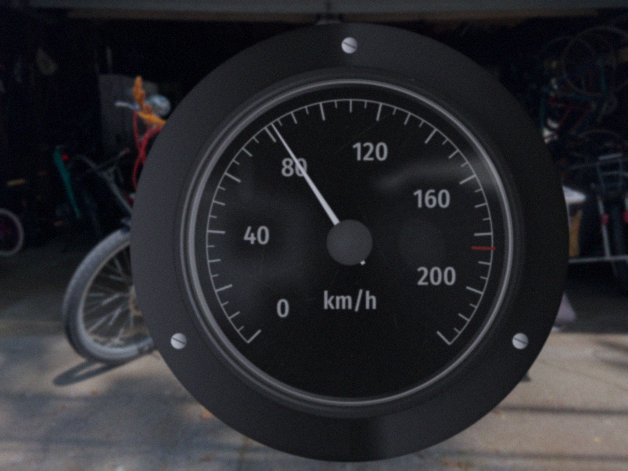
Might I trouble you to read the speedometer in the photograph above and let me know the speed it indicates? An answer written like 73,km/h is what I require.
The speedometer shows 82.5,km/h
